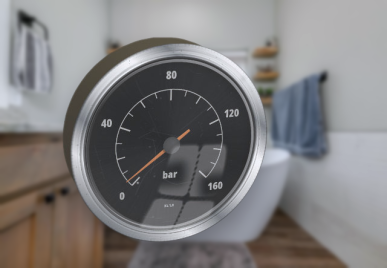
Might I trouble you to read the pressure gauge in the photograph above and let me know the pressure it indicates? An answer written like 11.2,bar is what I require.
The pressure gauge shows 5,bar
